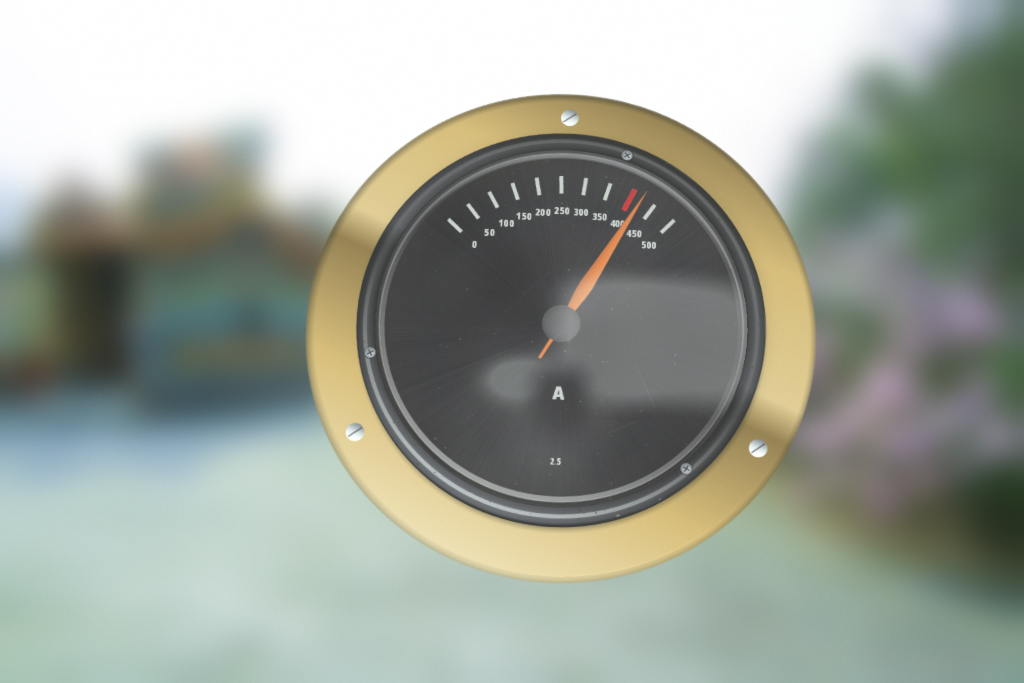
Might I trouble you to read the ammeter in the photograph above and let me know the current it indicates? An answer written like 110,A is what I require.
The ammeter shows 425,A
